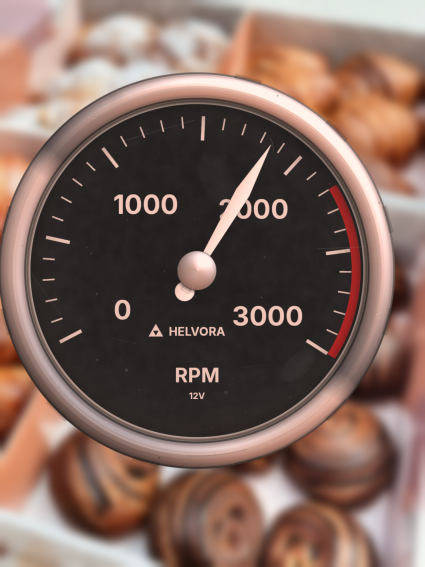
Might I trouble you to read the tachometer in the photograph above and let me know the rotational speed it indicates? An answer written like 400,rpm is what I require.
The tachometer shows 1850,rpm
